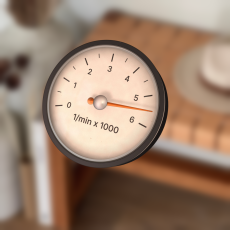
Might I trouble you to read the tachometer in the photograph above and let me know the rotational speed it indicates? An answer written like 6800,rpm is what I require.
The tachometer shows 5500,rpm
